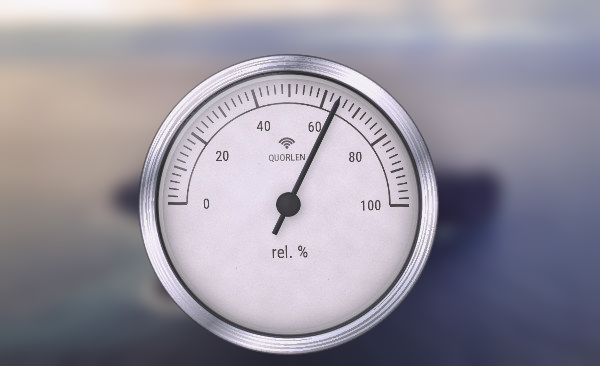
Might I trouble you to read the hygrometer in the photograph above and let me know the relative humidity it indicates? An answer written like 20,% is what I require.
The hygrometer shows 64,%
